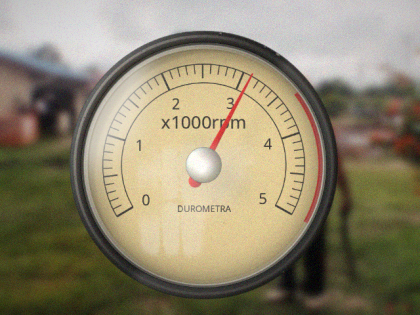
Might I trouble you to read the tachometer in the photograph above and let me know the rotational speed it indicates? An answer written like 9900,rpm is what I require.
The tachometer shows 3100,rpm
